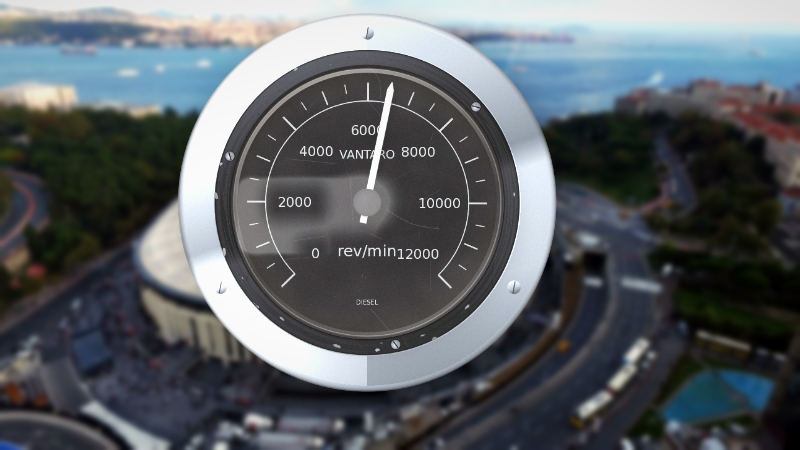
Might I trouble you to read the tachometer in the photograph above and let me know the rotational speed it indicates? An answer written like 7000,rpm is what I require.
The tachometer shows 6500,rpm
